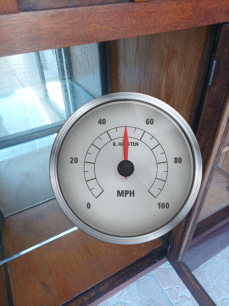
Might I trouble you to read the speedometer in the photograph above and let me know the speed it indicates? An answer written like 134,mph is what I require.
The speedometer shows 50,mph
